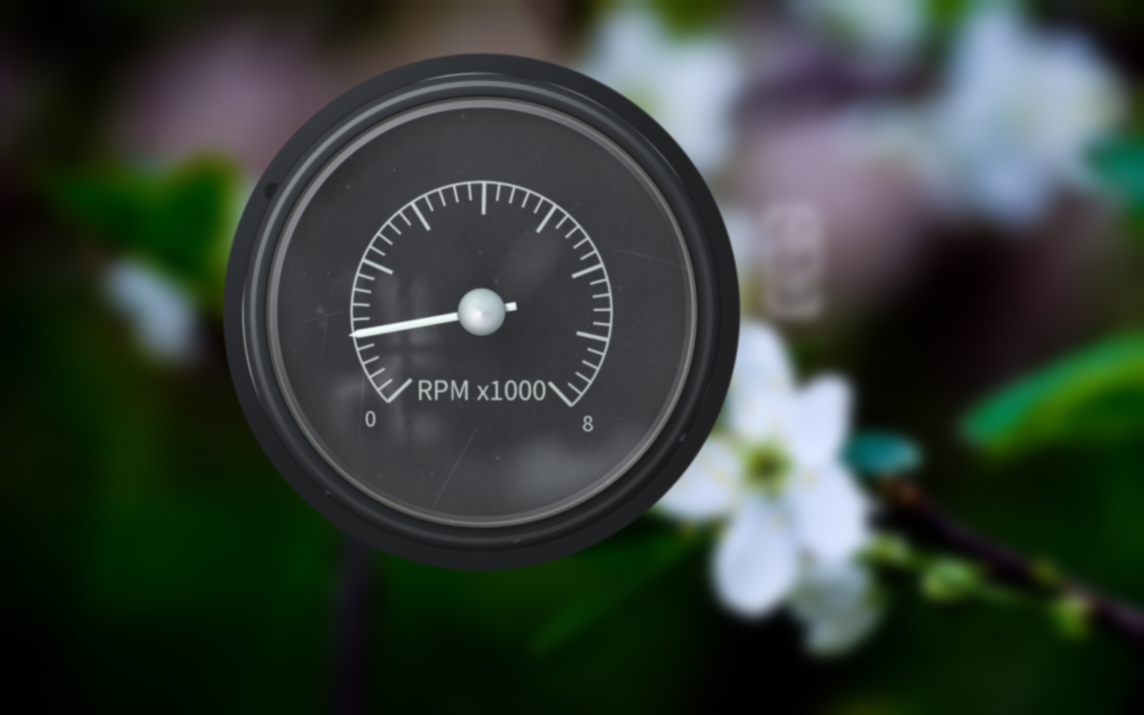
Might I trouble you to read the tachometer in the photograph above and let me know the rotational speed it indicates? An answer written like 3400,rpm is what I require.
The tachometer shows 1000,rpm
